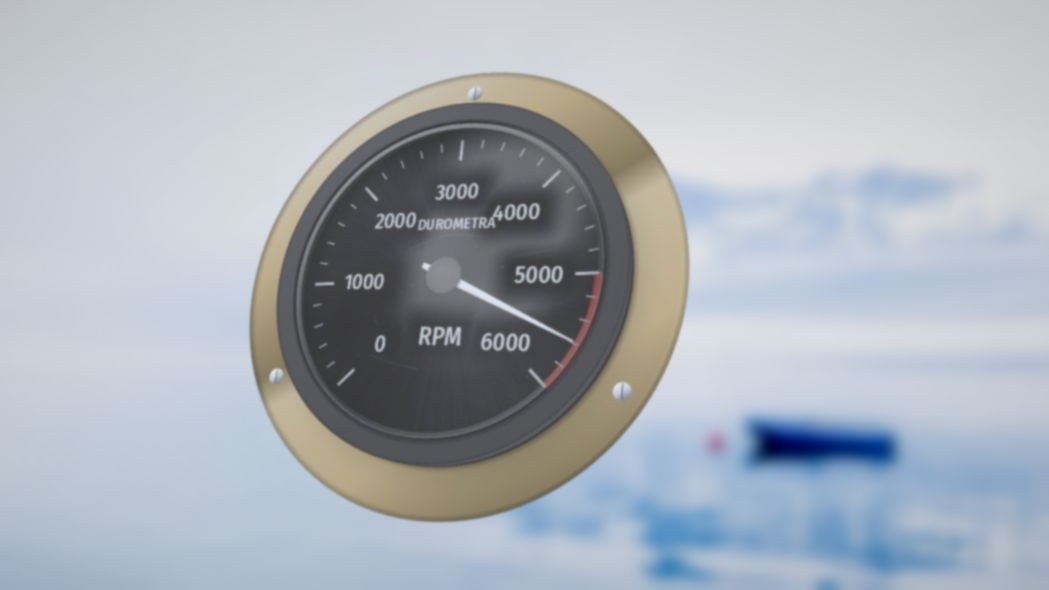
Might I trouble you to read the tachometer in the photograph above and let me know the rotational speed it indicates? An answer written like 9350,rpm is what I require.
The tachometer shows 5600,rpm
